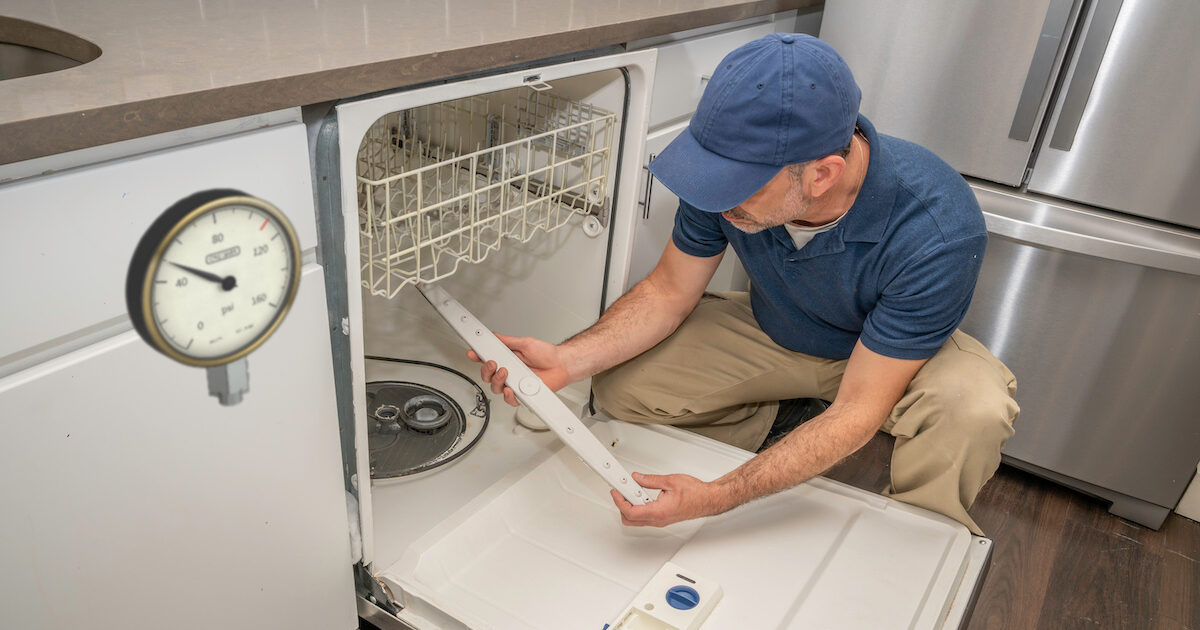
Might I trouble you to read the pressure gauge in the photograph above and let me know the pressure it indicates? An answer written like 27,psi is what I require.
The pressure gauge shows 50,psi
